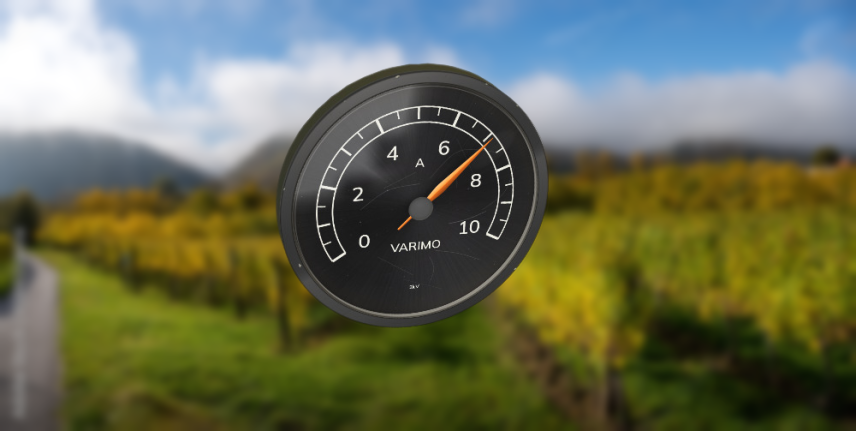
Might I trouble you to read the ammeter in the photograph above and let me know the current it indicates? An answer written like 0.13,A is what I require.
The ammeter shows 7,A
